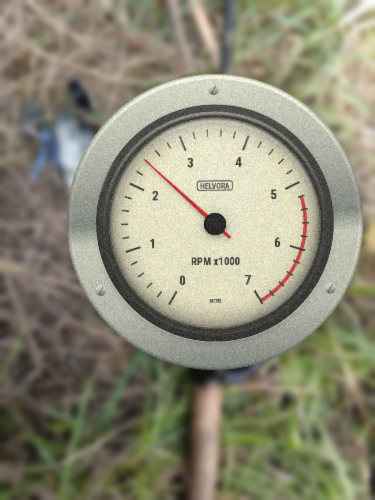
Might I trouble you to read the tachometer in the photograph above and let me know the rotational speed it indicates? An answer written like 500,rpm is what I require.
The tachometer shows 2400,rpm
